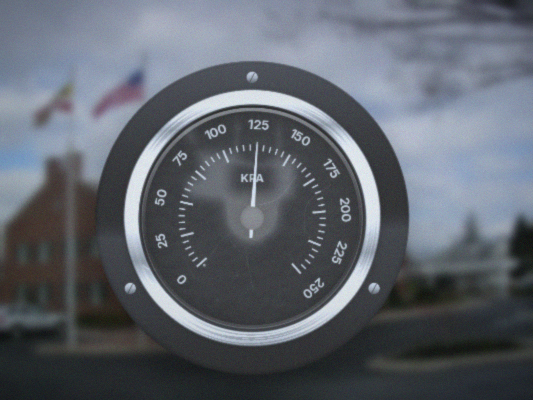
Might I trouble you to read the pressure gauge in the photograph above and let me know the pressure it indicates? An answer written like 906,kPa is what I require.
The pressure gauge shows 125,kPa
